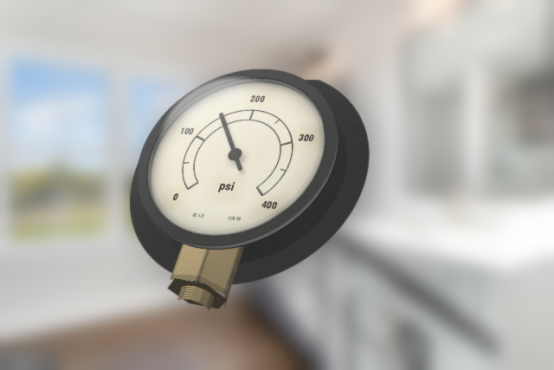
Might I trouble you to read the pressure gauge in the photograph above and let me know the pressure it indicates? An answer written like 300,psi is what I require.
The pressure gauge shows 150,psi
